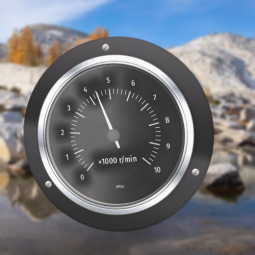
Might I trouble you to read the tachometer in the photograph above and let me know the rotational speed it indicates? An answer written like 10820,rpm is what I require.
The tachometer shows 4400,rpm
